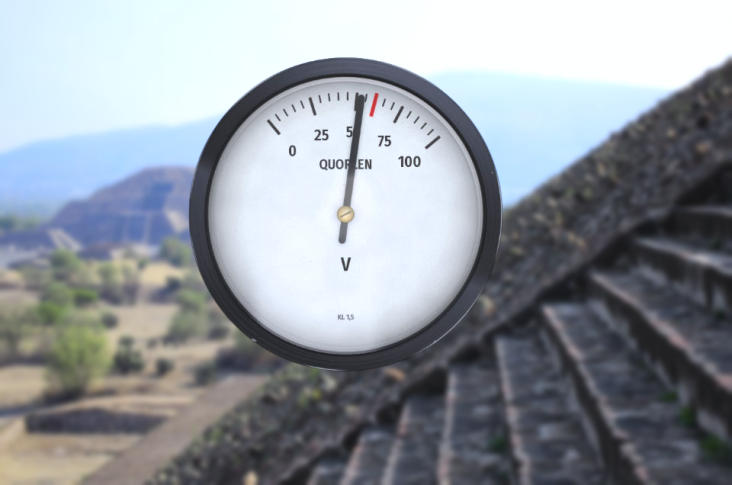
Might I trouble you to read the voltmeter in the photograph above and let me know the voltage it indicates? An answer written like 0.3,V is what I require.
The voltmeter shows 52.5,V
